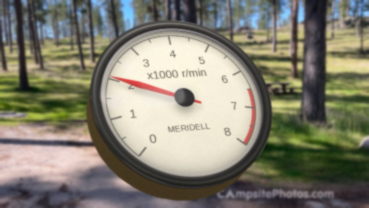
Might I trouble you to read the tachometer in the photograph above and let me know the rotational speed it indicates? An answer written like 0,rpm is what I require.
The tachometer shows 2000,rpm
